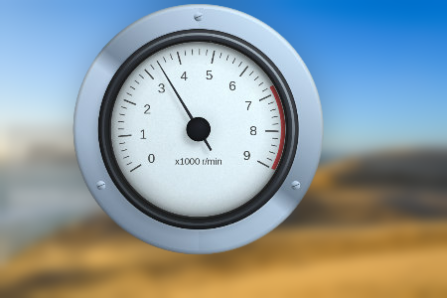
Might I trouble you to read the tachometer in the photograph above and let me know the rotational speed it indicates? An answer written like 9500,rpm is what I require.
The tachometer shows 3400,rpm
